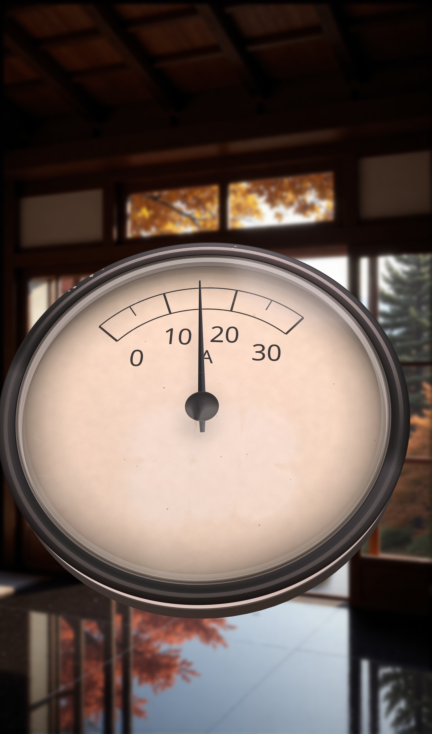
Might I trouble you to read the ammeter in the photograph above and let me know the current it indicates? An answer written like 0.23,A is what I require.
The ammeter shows 15,A
